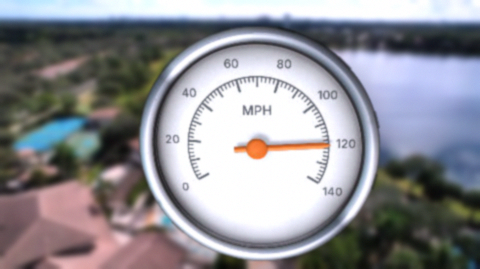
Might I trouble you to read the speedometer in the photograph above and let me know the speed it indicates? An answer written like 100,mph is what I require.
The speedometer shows 120,mph
